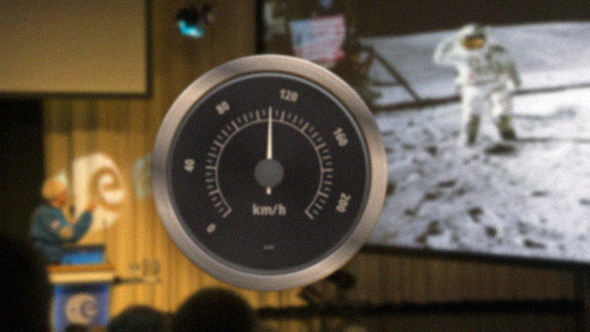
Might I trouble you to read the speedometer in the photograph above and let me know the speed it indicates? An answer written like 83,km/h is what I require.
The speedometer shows 110,km/h
